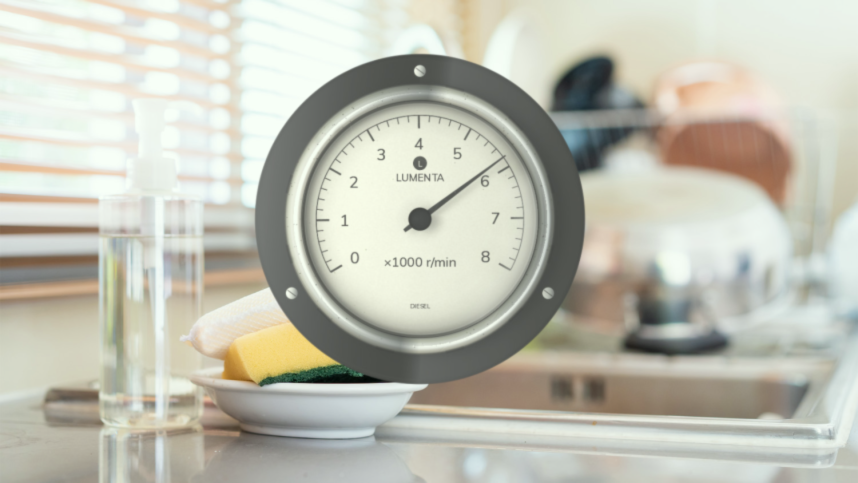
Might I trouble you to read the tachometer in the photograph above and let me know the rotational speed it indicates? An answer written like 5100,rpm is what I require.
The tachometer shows 5800,rpm
